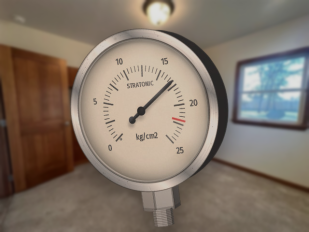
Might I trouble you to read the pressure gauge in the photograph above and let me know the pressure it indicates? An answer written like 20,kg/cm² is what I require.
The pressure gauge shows 17,kg/cm²
